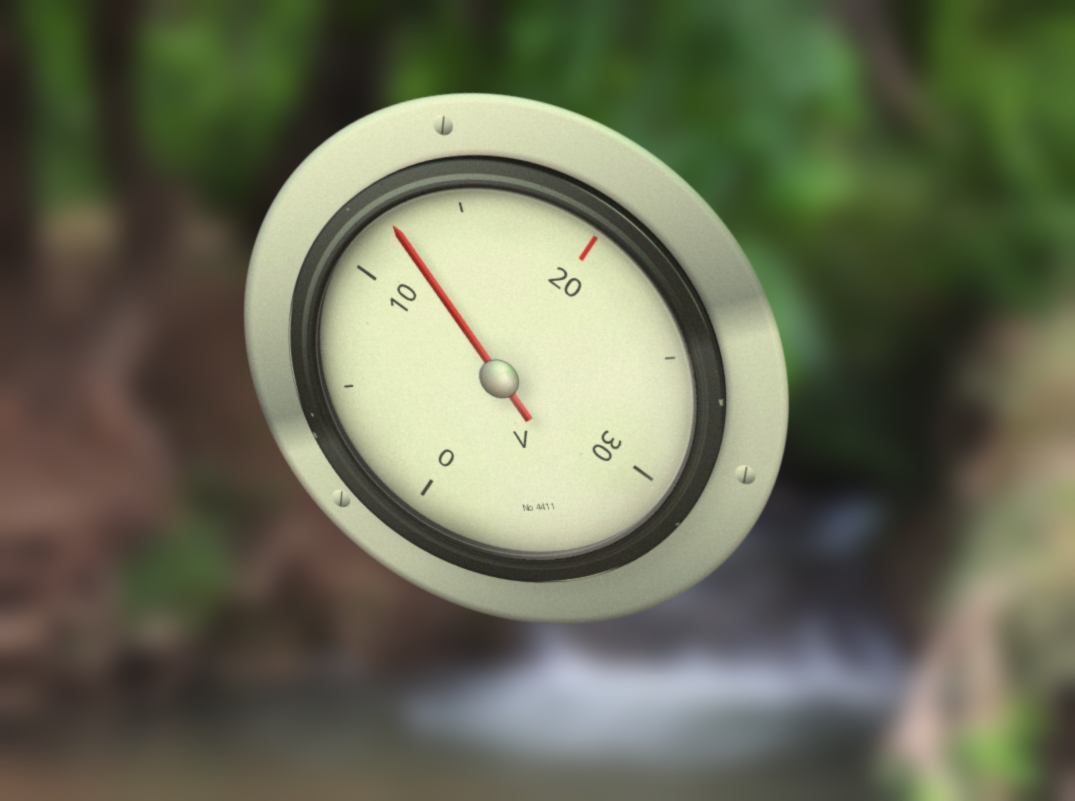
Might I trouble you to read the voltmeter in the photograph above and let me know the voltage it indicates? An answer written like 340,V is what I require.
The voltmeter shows 12.5,V
